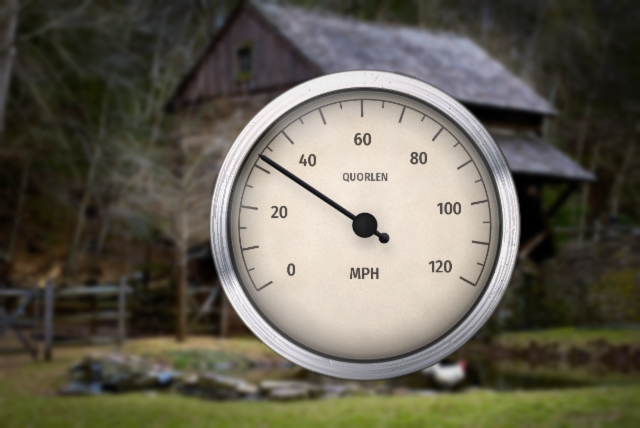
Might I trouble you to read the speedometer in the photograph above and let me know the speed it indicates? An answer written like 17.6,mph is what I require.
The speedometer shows 32.5,mph
